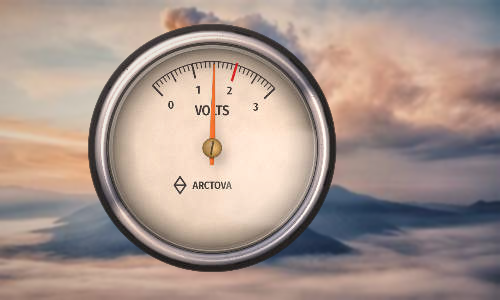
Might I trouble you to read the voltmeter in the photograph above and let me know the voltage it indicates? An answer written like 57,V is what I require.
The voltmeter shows 1.5,V
